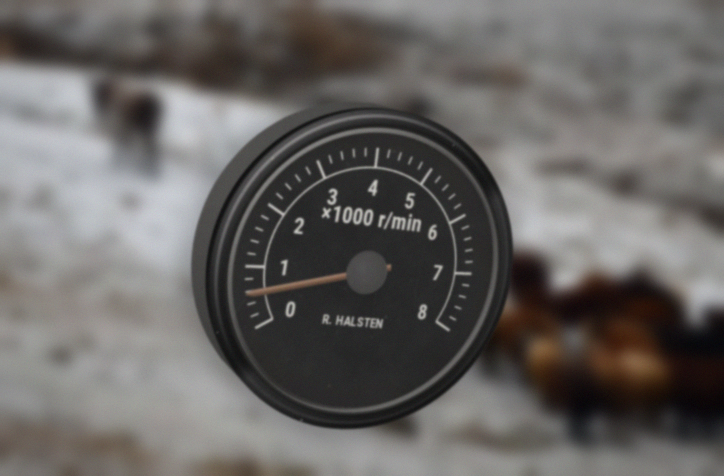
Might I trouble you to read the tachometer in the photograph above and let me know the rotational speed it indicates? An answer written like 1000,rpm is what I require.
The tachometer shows 600,rpm
